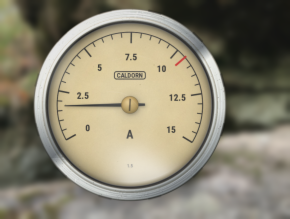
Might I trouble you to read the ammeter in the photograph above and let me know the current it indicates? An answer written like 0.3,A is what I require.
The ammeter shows 1.75,A
